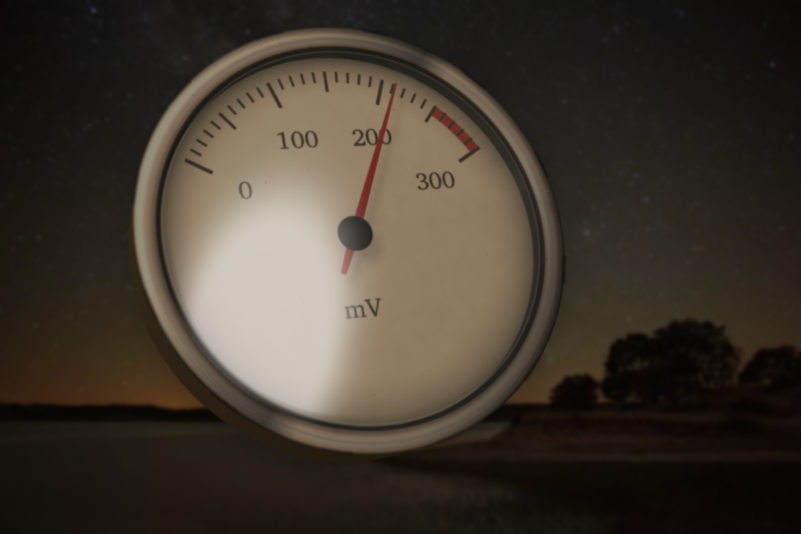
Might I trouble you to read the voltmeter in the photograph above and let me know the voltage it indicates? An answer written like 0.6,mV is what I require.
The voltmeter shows 210,mV
